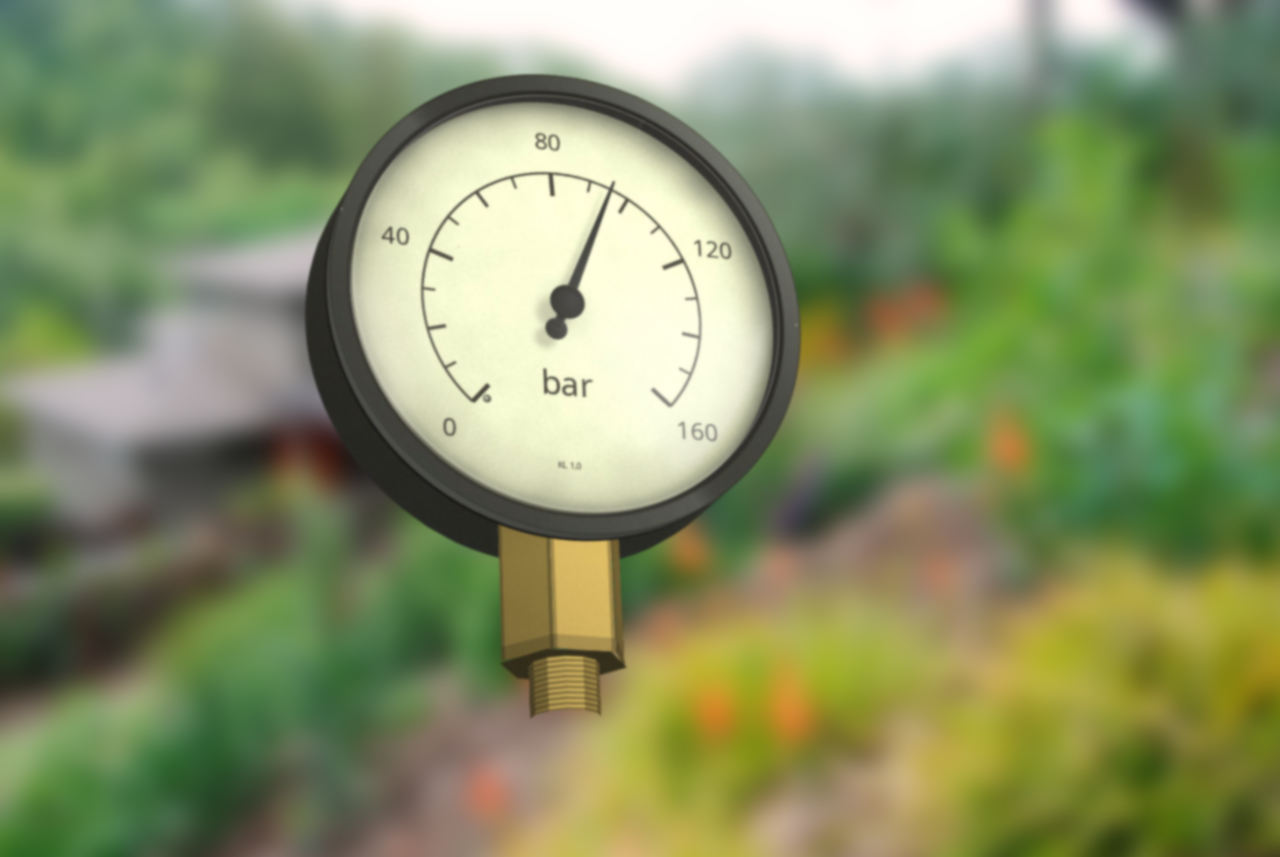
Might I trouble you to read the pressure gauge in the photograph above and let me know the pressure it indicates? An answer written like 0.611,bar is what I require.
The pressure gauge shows 95,bar
